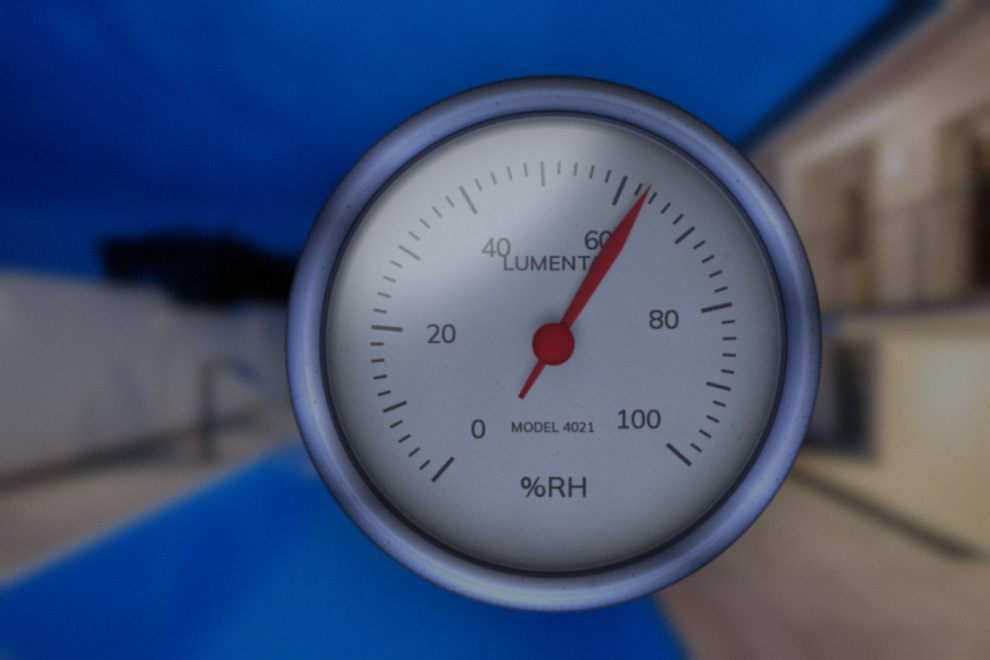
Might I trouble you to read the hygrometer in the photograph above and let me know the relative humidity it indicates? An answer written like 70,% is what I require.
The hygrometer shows 63,%
